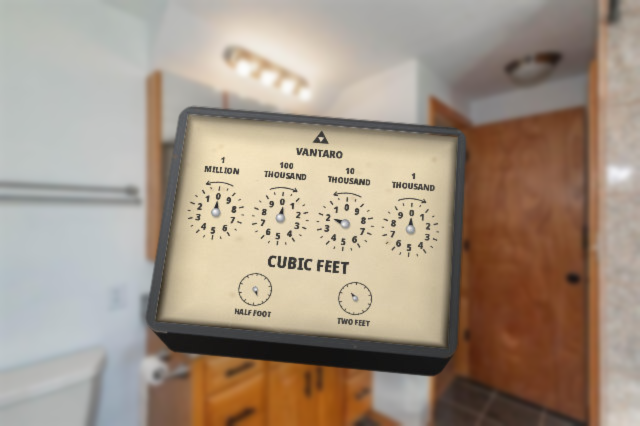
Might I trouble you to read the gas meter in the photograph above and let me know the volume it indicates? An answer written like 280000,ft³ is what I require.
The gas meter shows 2000,ft³
